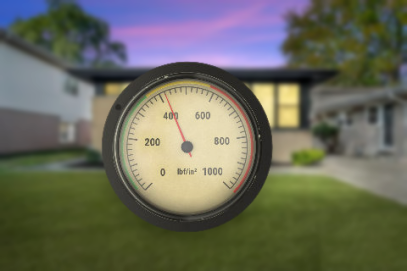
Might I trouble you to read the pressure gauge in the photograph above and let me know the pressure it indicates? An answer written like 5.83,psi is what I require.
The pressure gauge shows 420,psi
